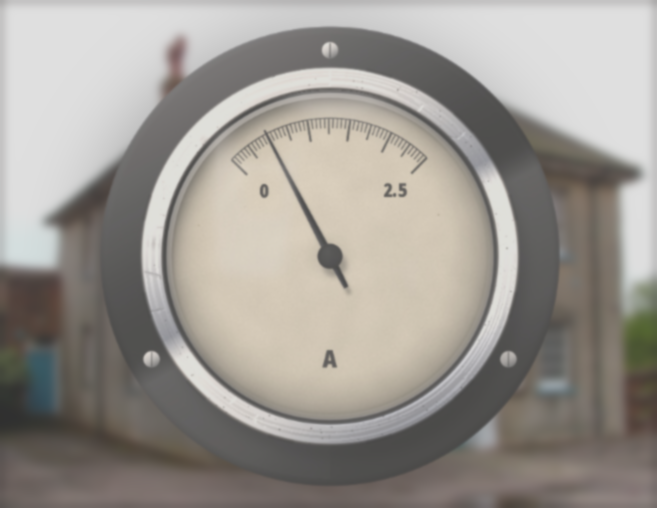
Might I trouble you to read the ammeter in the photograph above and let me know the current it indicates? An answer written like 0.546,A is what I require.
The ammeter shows 0.5,A
